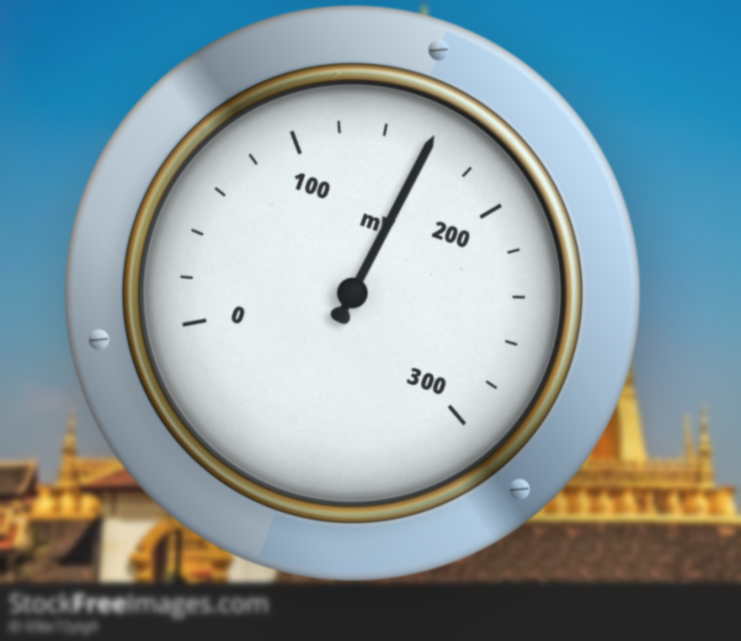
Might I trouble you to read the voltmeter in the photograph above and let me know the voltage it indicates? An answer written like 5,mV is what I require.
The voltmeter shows 160,mV
